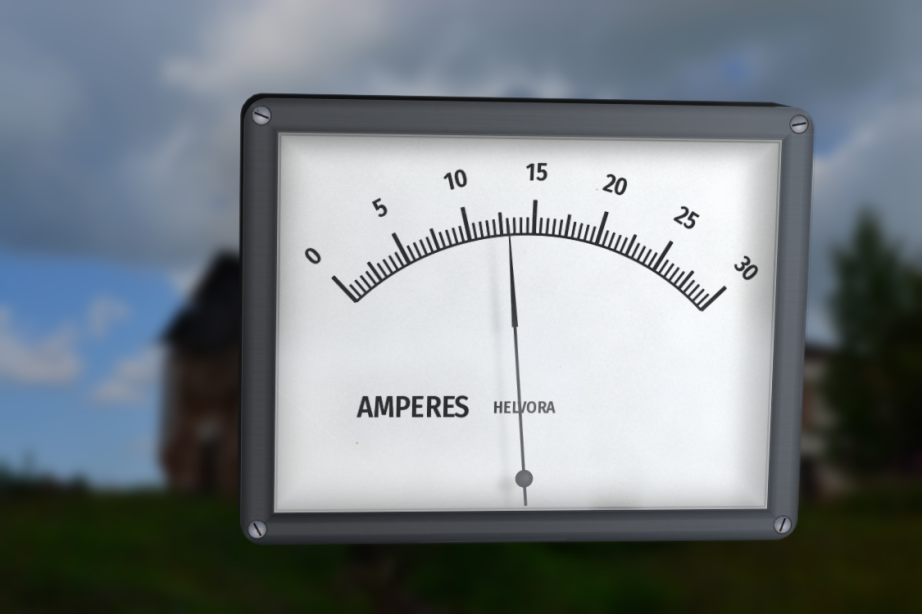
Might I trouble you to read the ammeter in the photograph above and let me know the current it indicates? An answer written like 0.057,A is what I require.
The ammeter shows 13,A
